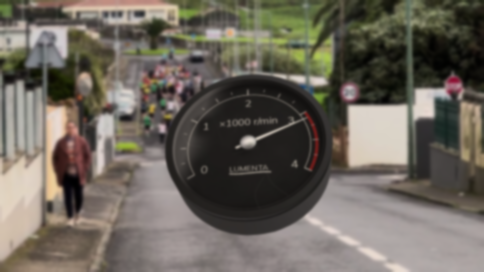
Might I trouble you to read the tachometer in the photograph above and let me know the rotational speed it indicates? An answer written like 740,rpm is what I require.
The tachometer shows 3125,rpm
